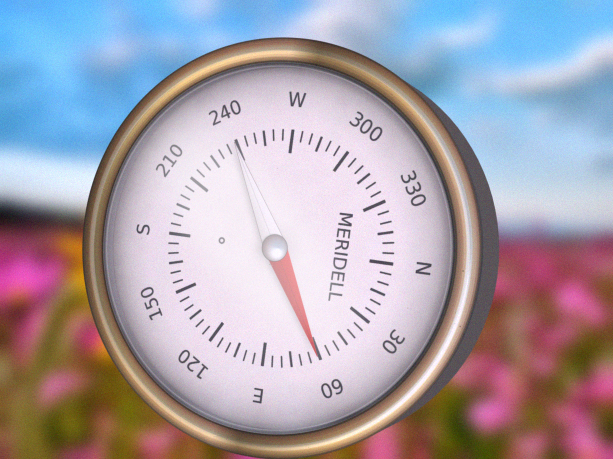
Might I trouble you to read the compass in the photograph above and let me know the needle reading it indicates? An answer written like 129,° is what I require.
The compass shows 60,°
